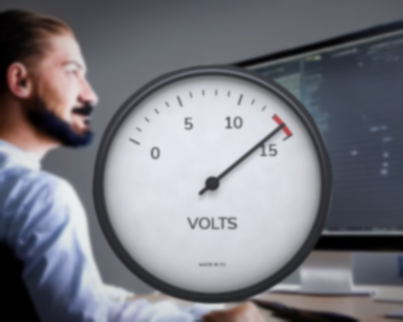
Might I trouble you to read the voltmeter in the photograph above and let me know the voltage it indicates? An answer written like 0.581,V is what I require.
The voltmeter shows 14,V
